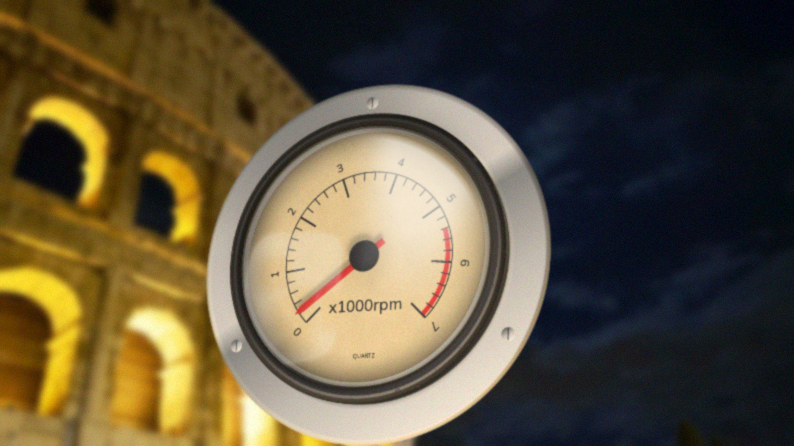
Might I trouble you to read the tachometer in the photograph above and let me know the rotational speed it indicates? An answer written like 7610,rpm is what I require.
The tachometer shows 200,rpm
